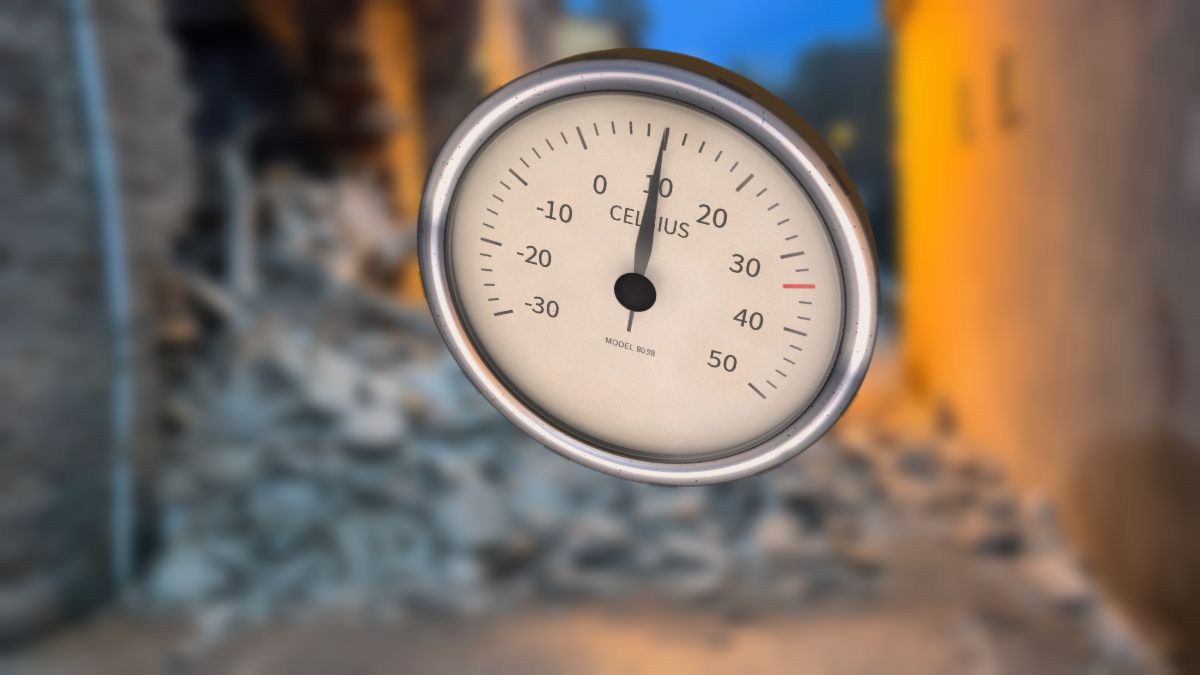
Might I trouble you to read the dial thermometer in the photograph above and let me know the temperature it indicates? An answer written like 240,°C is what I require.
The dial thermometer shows 10,°C
